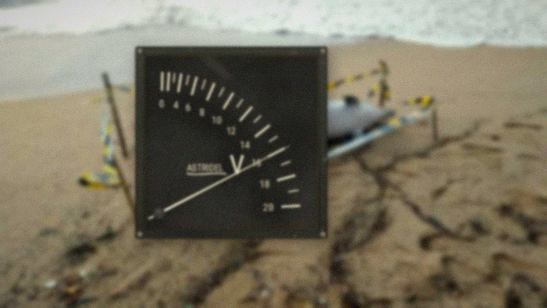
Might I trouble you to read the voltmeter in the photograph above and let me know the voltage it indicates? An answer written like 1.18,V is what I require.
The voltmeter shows 16,V
